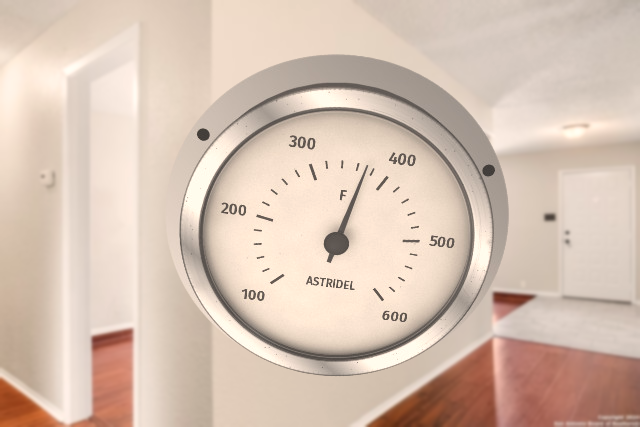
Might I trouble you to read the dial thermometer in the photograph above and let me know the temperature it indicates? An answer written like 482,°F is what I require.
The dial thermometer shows 370,°F
